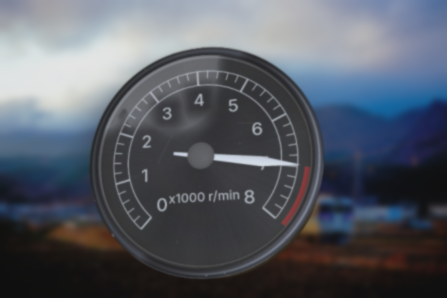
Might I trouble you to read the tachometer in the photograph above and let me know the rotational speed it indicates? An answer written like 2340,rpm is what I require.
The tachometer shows 7000,rpm
